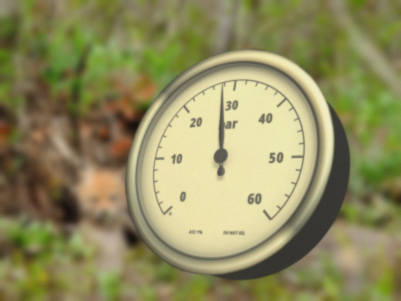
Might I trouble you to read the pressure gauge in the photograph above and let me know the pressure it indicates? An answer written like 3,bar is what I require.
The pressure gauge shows 28,bar
